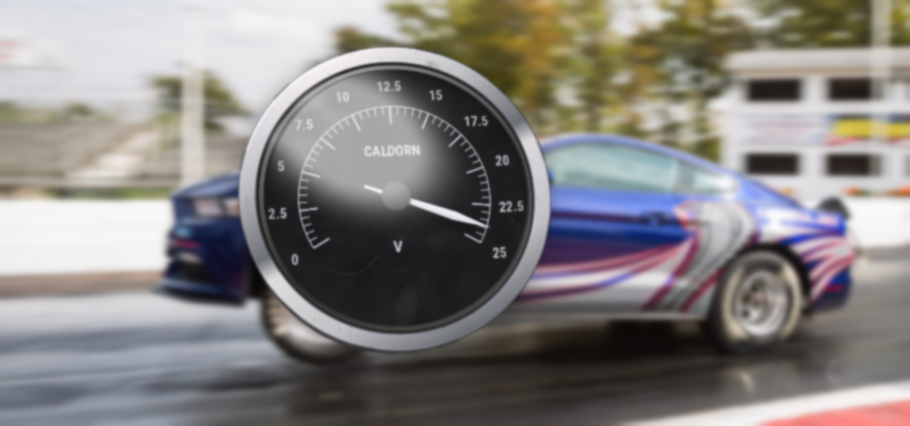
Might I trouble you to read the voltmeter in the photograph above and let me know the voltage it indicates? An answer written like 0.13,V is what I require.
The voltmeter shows 24,V
